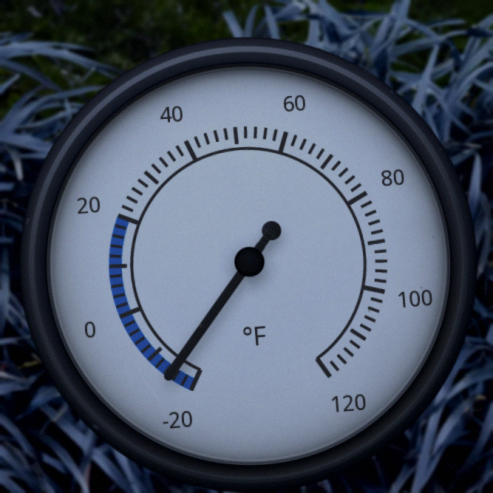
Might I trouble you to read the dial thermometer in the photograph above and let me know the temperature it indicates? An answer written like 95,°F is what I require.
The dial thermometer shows -15,°F
